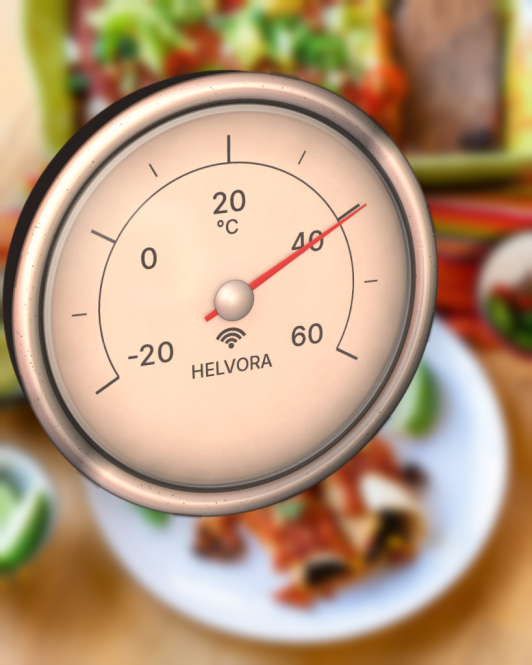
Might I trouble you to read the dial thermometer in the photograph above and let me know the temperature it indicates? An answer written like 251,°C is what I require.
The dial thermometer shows 40,°C
